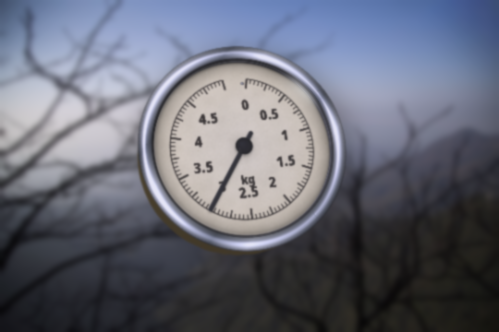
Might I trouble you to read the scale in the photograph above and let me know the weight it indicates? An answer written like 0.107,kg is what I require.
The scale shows 3,kg
